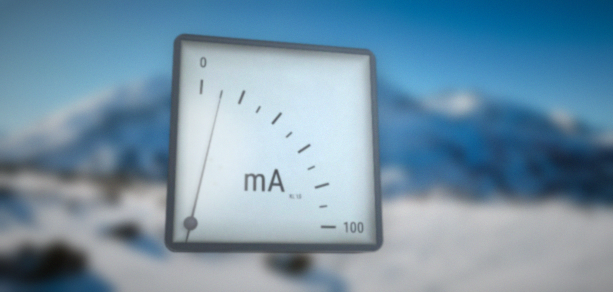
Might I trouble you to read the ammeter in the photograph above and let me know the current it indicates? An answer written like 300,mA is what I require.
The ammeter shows 10,mA
